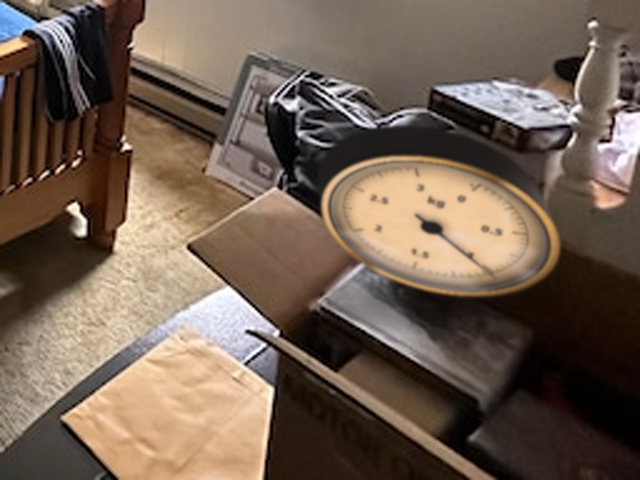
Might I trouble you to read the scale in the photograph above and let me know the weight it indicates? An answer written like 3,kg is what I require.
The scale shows 1,kg
